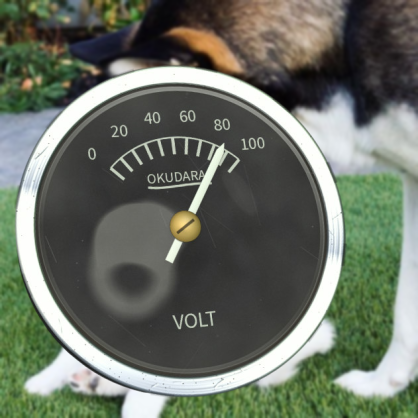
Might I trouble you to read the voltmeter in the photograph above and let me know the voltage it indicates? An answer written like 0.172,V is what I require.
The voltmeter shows 85,V
